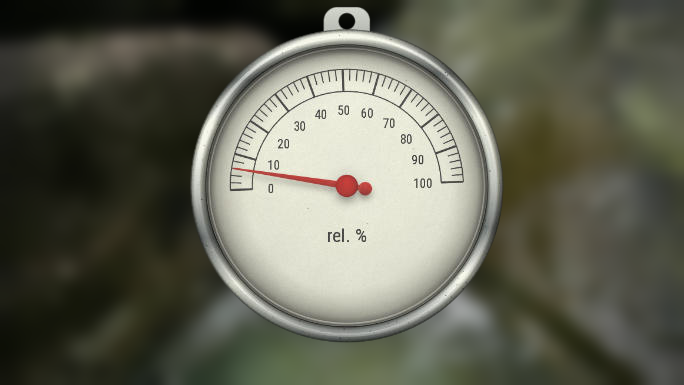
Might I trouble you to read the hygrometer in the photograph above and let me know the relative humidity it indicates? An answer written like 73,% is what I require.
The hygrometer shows 6,%
